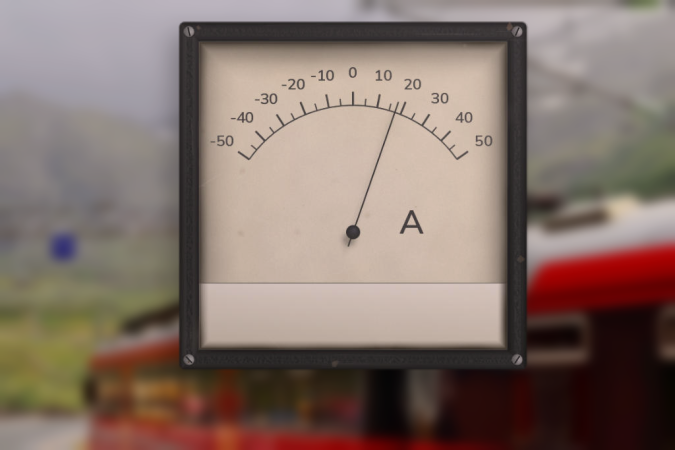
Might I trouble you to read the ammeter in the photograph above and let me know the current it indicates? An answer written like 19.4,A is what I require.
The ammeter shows 17.5,A
